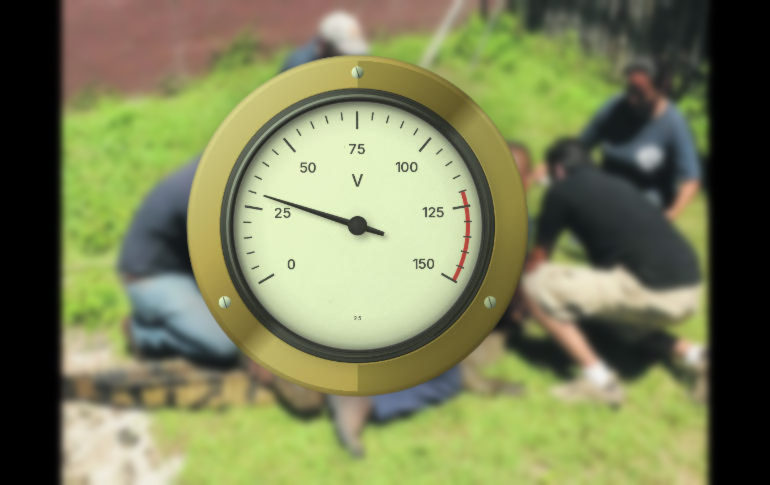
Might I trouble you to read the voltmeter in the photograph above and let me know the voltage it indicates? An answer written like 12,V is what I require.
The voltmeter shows 30,V
